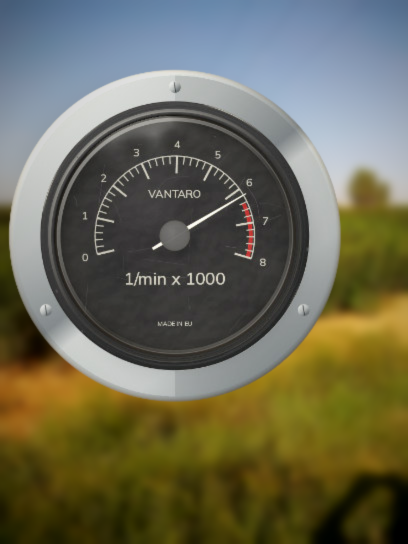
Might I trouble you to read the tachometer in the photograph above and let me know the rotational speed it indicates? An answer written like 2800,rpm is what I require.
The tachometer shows 6200,rpm
